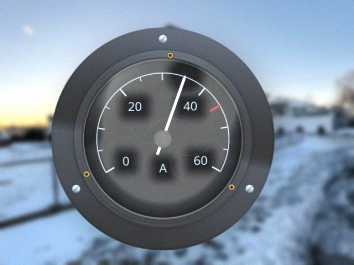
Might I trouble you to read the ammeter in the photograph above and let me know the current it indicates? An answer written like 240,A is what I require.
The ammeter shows 35,A
